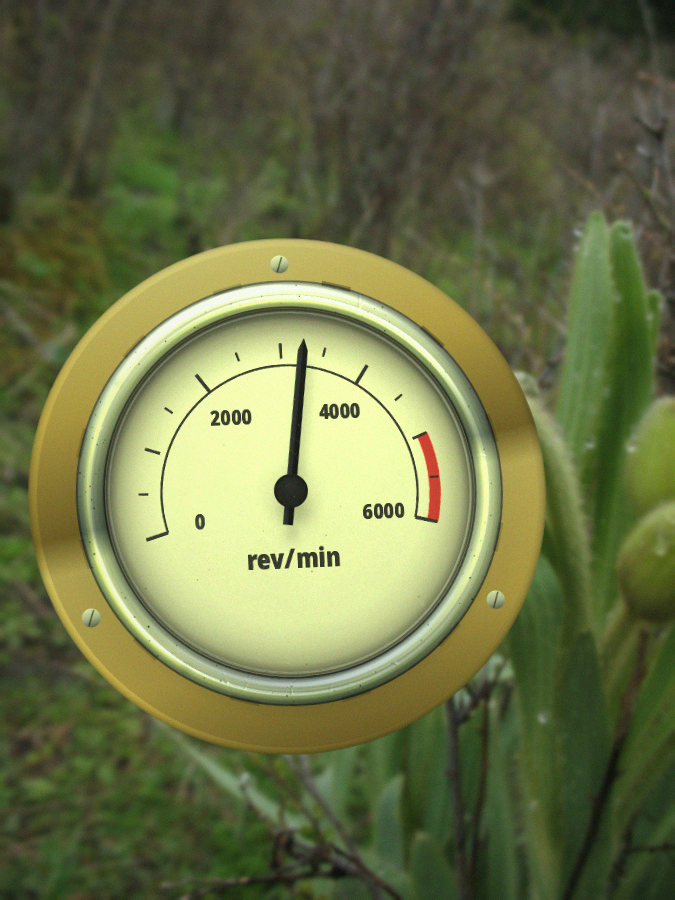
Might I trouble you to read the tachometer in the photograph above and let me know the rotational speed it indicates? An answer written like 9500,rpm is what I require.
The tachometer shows 3250,rpm
